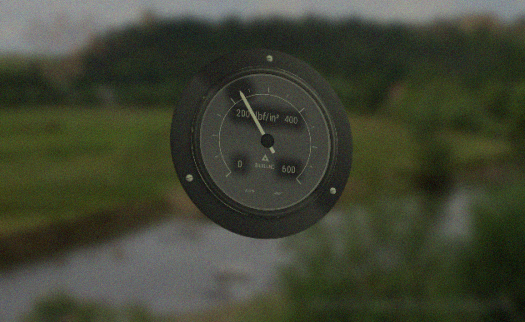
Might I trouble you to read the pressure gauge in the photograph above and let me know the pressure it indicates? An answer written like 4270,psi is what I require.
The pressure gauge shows 225,psi
